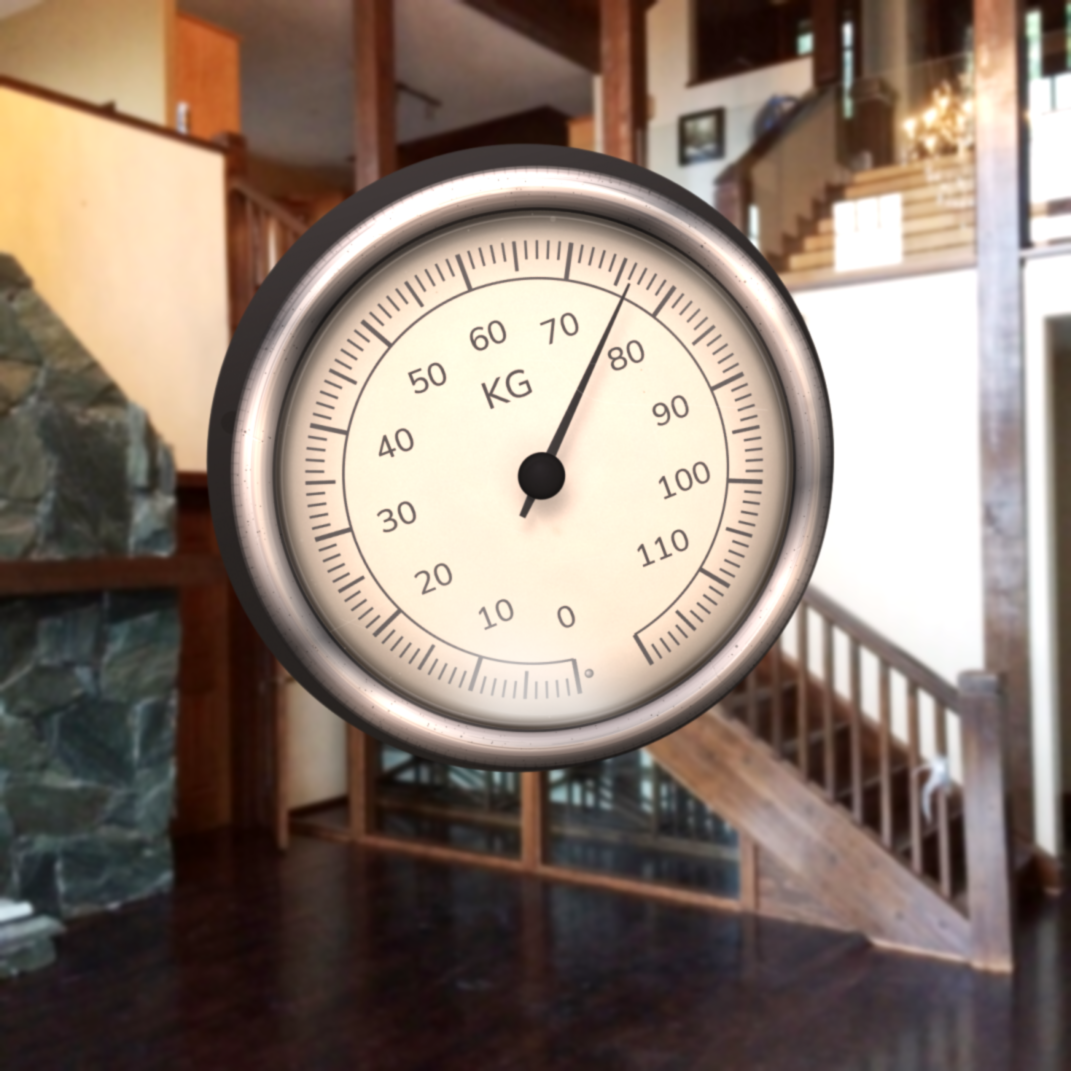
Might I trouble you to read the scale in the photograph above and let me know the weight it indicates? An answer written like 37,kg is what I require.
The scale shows 76,kg
